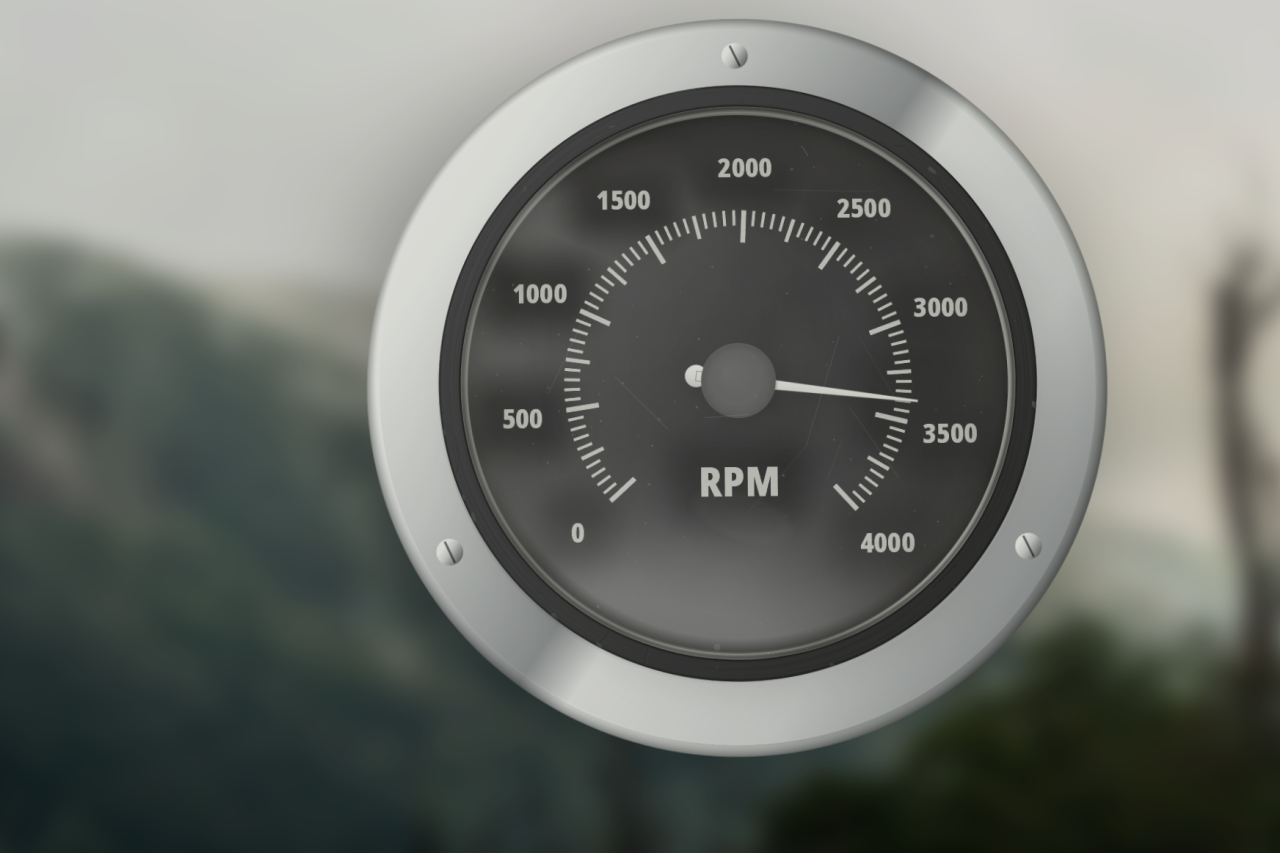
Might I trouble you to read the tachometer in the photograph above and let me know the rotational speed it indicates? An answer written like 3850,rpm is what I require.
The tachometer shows 3400,rpm
